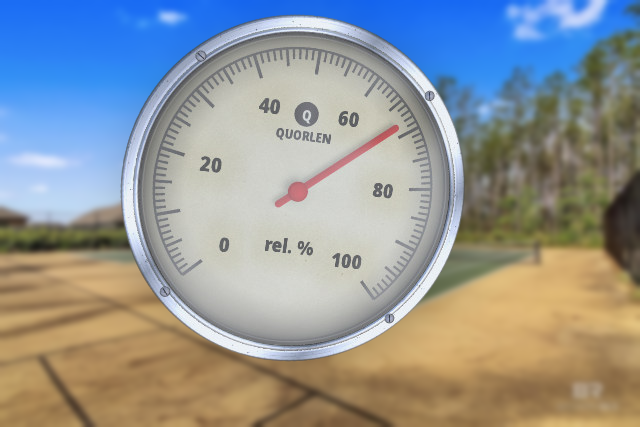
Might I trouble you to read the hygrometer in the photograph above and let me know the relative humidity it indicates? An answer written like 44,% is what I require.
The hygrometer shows 68,%
